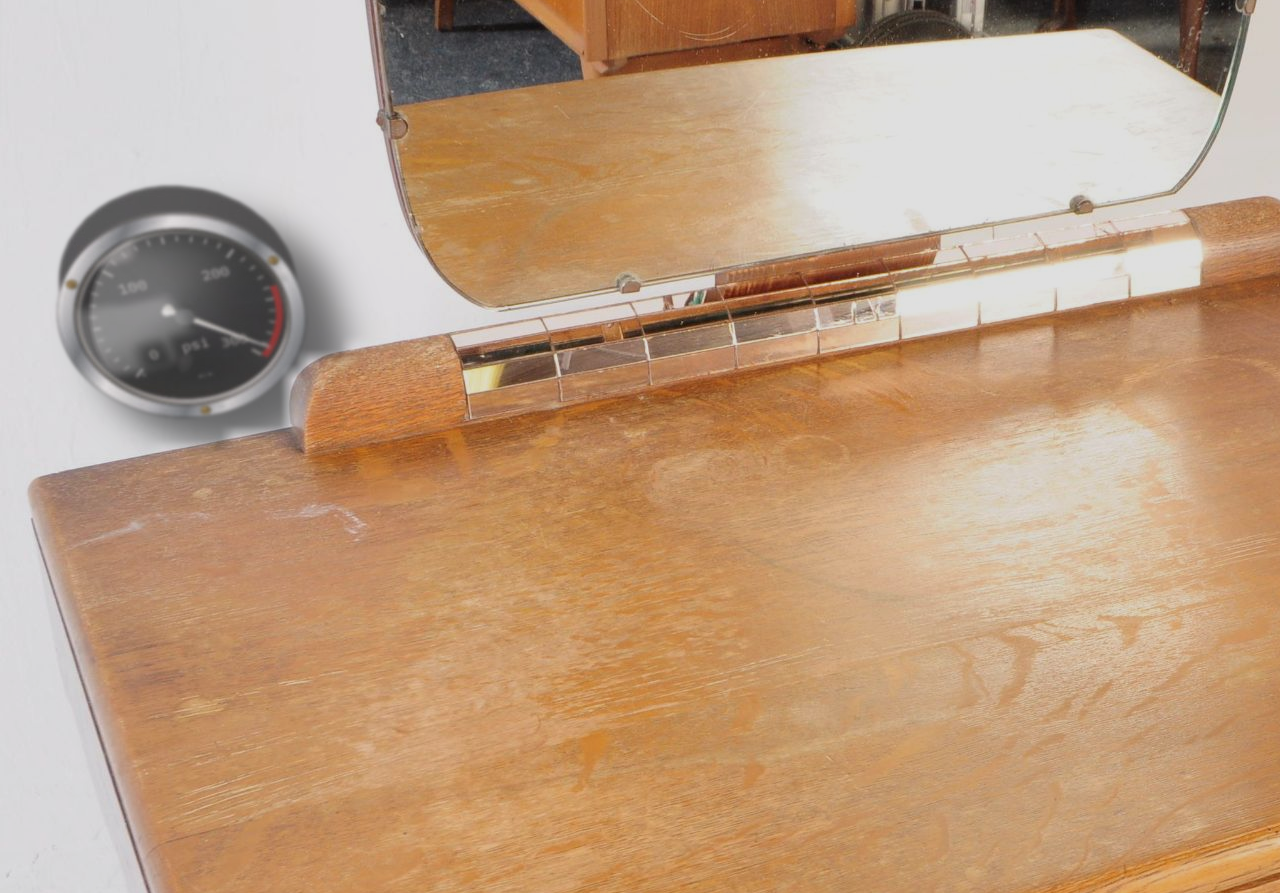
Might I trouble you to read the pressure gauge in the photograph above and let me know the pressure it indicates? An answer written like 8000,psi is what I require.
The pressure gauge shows 290,psi
